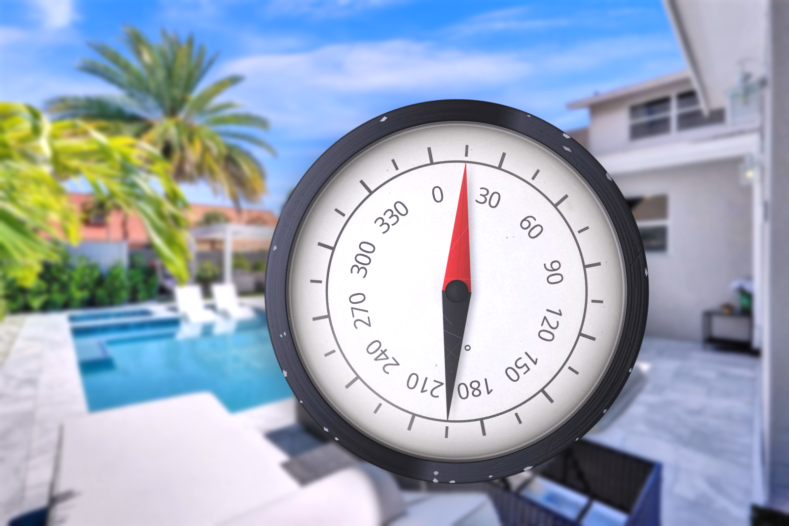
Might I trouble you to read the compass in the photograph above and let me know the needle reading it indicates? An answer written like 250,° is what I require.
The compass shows 15,°
